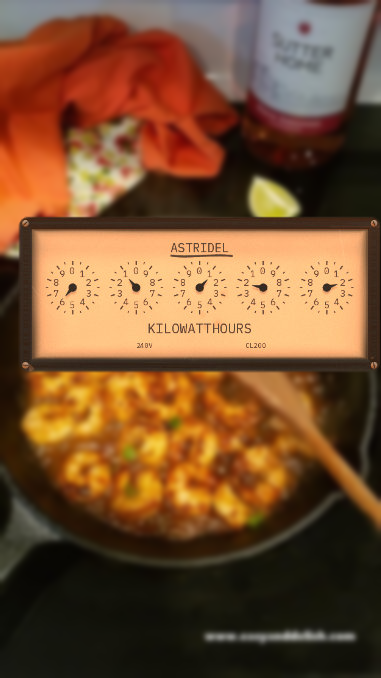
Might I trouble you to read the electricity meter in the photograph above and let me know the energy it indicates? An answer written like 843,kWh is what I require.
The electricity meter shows 61122,kWh
